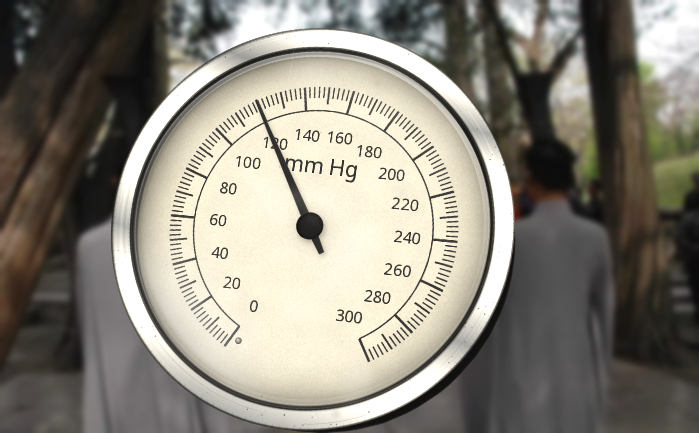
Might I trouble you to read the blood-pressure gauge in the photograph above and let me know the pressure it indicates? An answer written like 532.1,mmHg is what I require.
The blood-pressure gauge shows 120,mmHg
